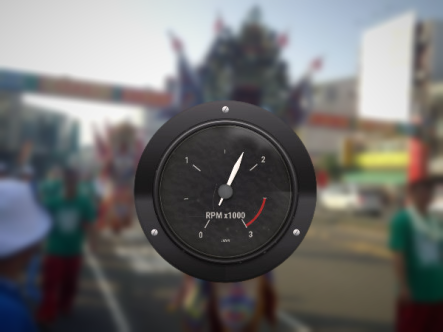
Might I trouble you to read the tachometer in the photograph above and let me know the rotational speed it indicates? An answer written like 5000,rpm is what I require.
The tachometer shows 1750,rpm
